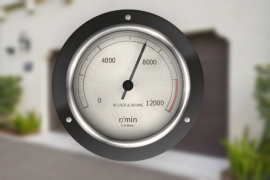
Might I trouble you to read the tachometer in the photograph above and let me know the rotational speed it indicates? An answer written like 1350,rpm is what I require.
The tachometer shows 7000,rpm
